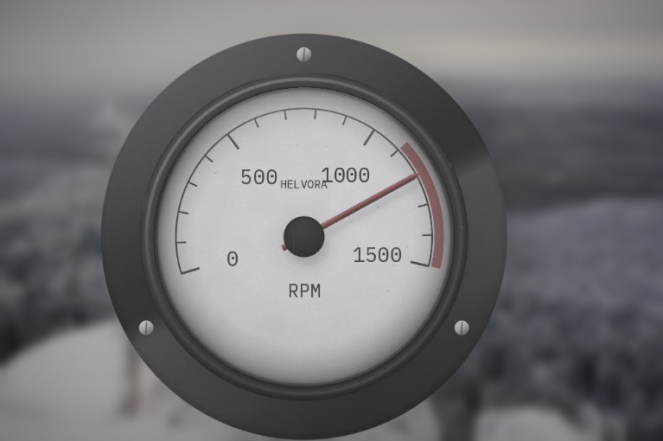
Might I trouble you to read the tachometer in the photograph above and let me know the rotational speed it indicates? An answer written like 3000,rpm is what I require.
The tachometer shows 1200,rpm
